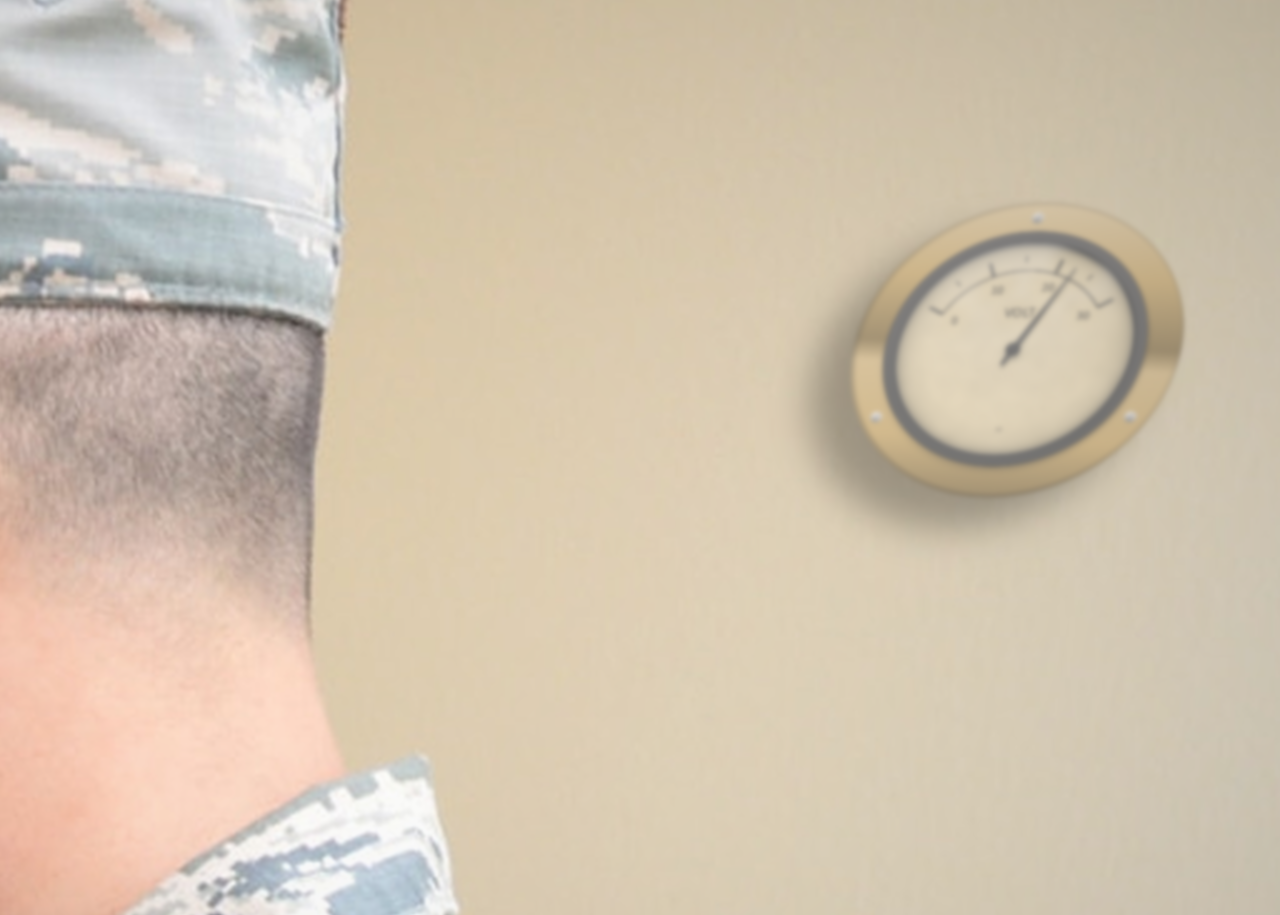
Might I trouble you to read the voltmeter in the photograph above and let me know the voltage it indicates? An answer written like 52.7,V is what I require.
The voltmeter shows 22.5,V
